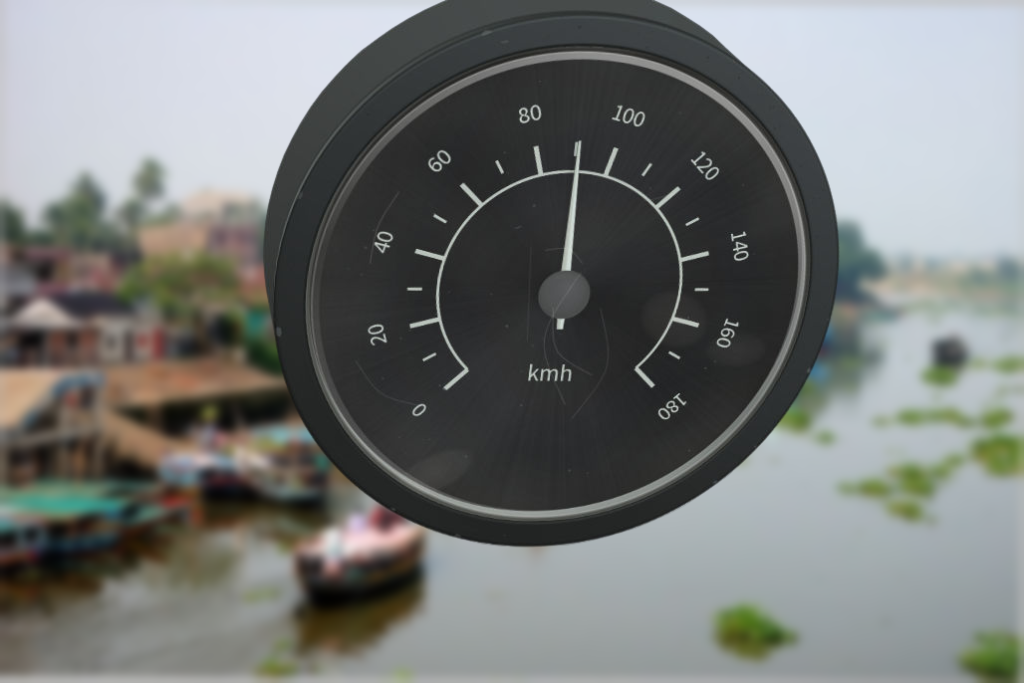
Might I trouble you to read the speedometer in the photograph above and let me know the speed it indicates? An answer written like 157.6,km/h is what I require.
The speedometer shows 90,km/h
